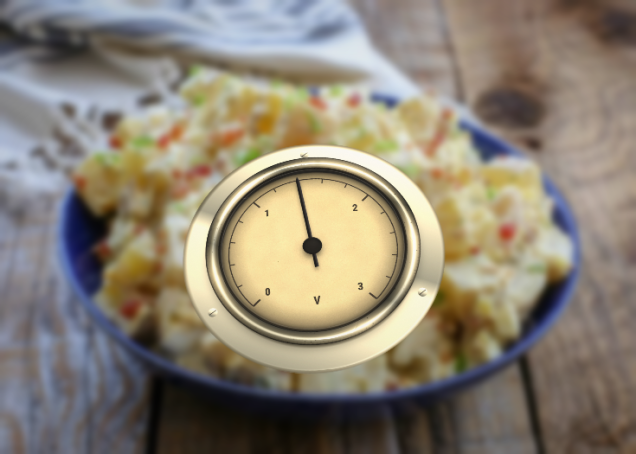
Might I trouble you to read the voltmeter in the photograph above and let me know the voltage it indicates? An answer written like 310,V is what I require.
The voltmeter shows 1.4,V
